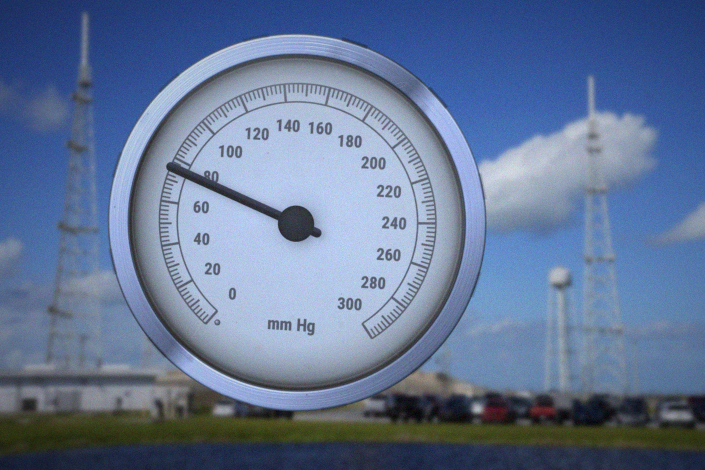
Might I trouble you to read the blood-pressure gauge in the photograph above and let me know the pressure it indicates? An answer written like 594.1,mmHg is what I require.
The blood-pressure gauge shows 76,mmHg
